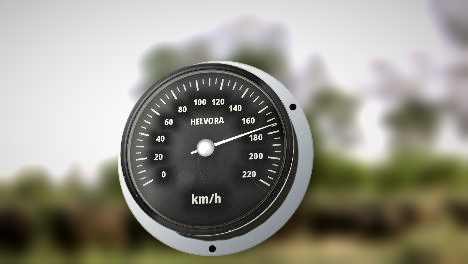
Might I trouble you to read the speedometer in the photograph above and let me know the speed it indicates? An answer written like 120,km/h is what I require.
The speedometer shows 175,km/h
